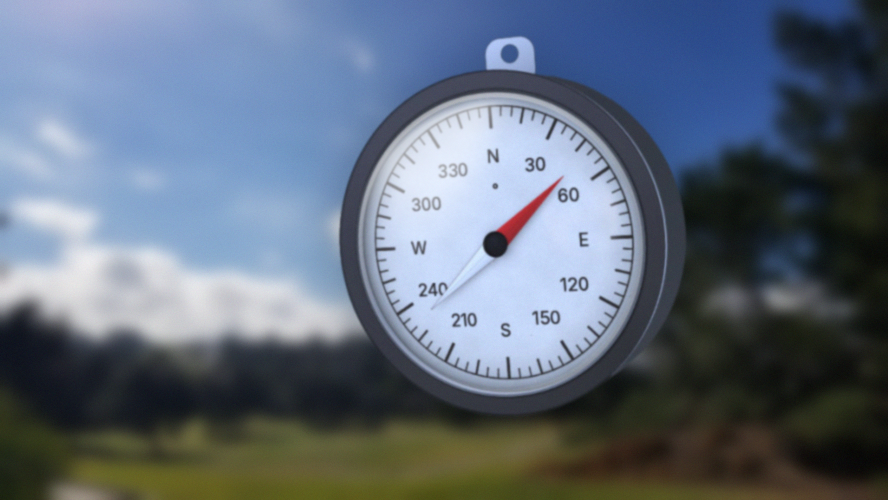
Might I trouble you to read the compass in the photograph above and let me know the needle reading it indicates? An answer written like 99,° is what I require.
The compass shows 50,°
